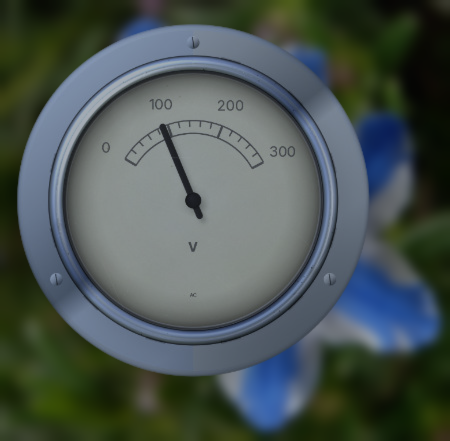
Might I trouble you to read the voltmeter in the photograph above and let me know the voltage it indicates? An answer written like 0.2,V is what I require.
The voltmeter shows 90,V
